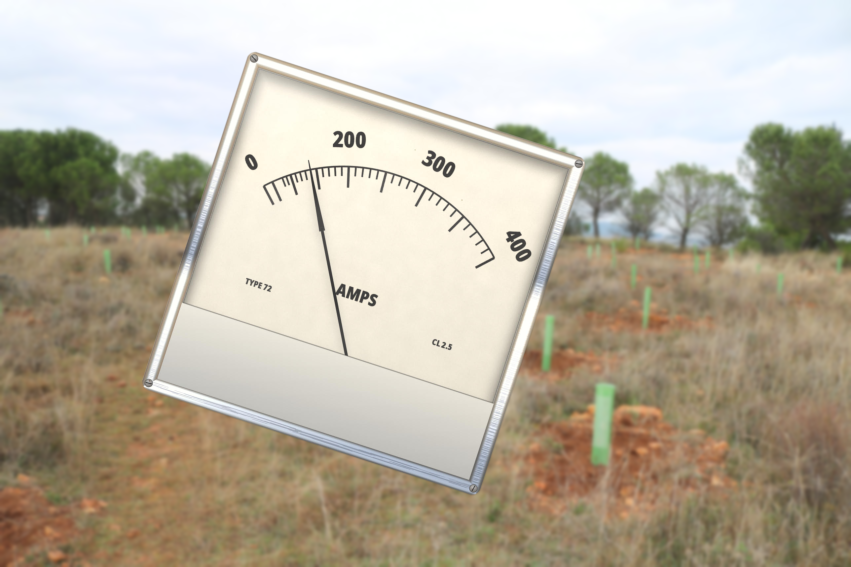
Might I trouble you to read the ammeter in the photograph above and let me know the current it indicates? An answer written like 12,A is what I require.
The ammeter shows 140,A
